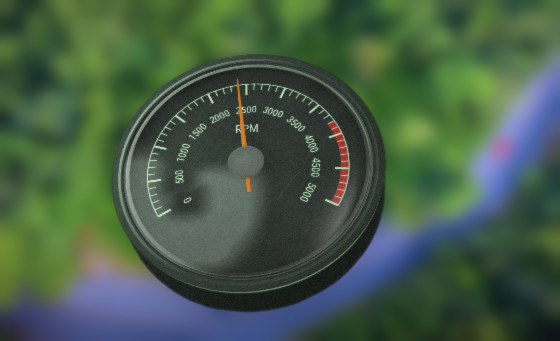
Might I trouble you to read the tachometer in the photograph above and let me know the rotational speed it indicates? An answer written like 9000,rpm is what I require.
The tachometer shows 2400,rpm
